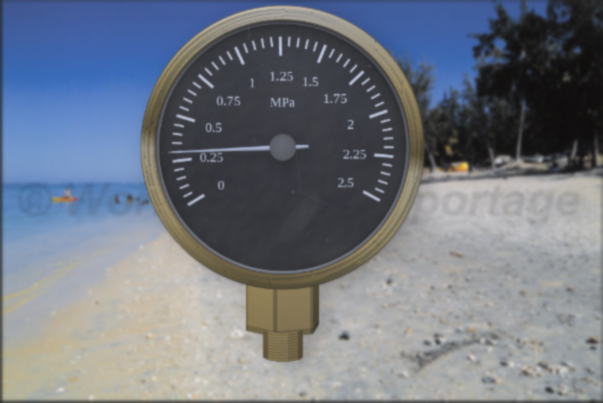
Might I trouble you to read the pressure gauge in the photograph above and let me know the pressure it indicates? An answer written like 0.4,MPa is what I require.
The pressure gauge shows 0.3,MPa
